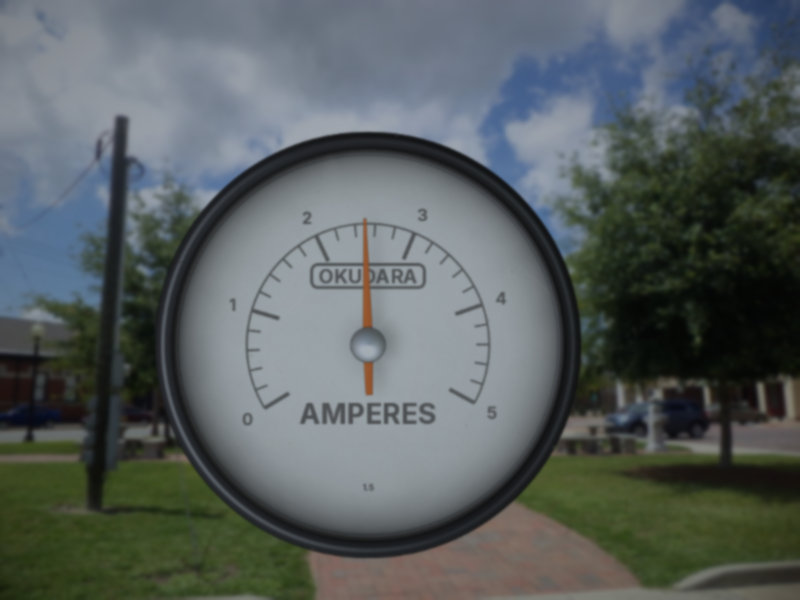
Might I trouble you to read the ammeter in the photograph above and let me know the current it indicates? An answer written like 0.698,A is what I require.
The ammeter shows 2.5,A
